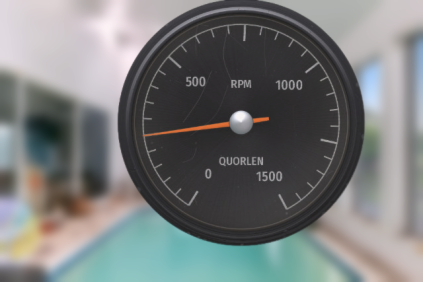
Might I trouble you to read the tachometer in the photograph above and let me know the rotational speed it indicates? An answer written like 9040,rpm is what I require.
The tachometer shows 250,rpm
